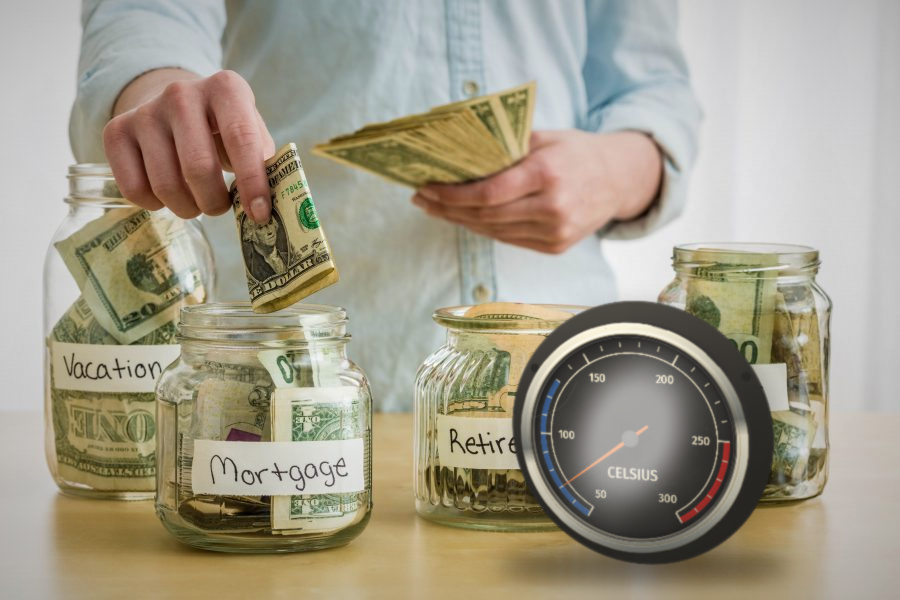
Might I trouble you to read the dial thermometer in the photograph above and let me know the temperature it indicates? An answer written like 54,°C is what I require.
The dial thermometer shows 70,°C
